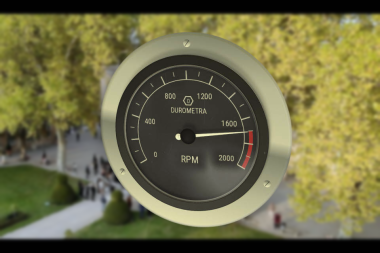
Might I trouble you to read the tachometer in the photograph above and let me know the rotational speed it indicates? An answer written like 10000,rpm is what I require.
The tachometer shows 1700,rpm
